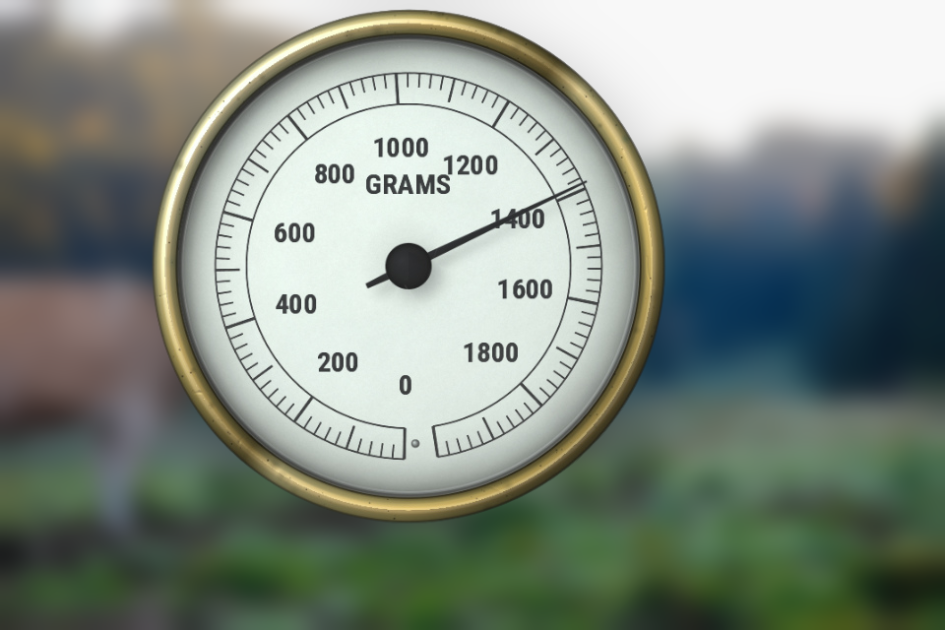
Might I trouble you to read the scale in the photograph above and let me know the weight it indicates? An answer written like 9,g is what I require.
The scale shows 1390,g
